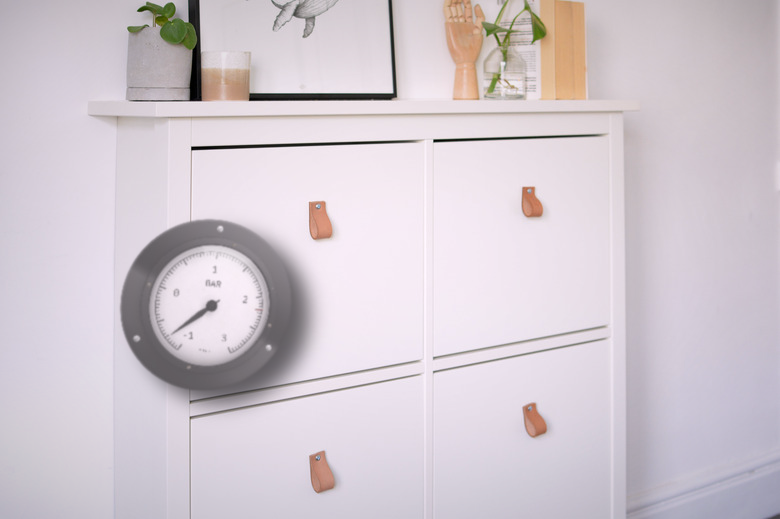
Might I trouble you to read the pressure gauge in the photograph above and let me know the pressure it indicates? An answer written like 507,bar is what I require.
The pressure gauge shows -0.75,bar
